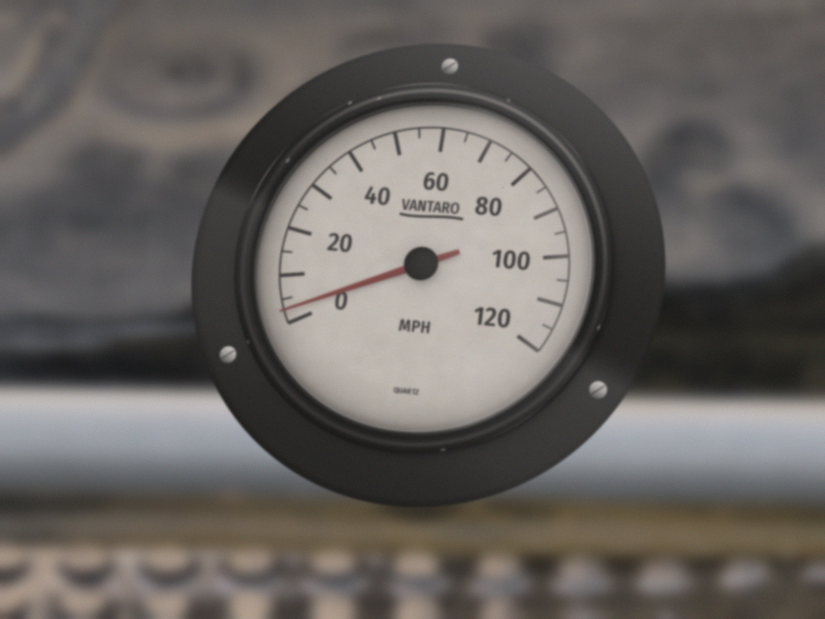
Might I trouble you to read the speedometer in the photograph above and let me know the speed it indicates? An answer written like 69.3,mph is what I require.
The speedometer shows 2.5,mph
